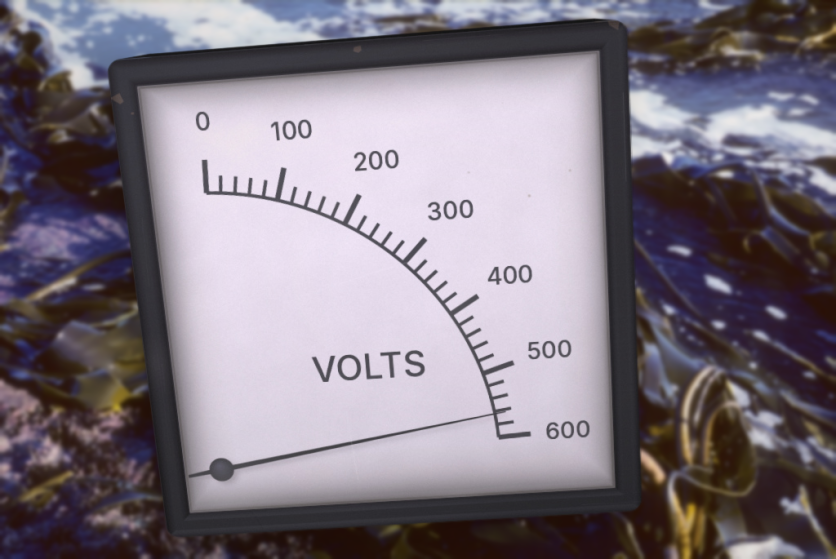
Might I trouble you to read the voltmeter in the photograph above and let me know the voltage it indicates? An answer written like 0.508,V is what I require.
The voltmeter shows 560,V
